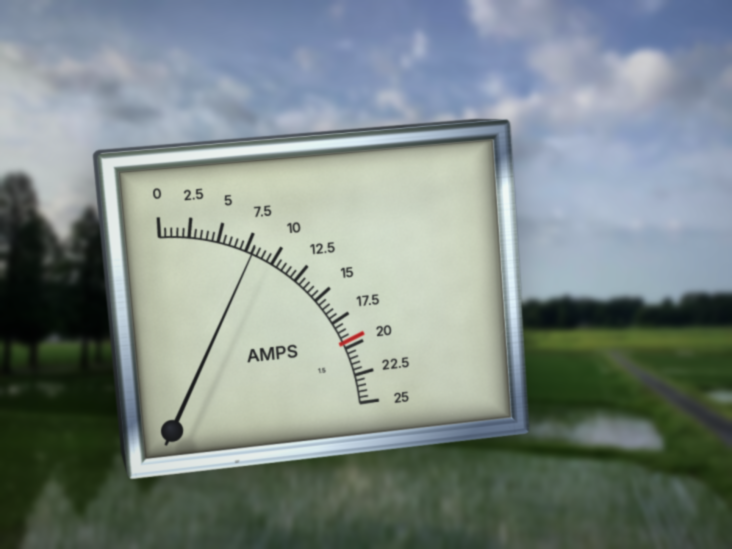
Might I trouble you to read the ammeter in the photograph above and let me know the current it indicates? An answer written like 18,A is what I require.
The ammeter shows 8,A
